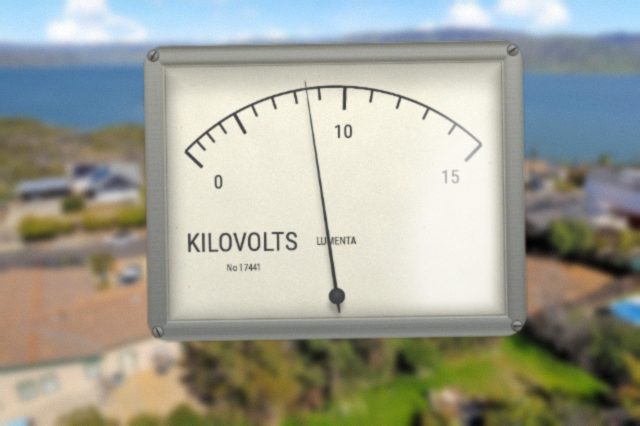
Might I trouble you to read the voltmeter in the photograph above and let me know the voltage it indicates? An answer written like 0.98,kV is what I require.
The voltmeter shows 8.5,kV
